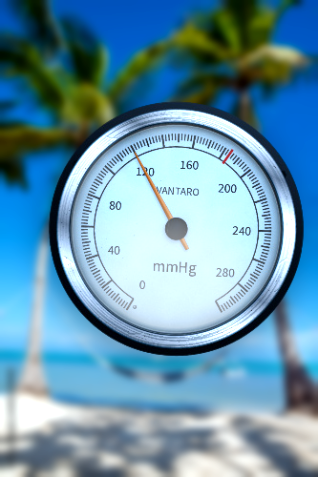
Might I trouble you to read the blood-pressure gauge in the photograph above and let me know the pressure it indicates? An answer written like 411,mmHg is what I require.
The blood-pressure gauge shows 120,mmHg
